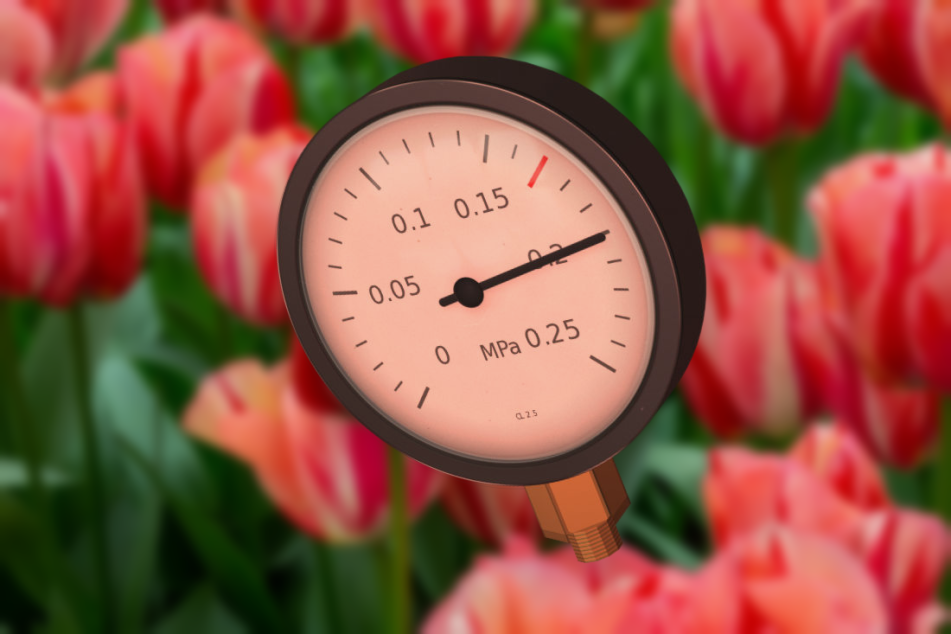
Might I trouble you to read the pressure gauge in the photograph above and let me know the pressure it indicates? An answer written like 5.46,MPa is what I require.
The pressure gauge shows 0.2,MPa
